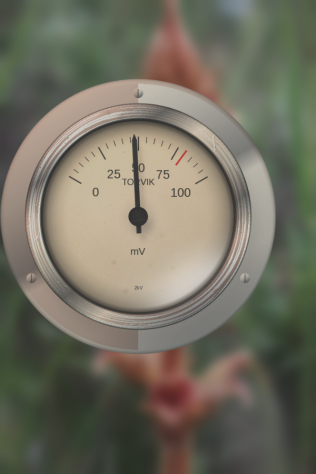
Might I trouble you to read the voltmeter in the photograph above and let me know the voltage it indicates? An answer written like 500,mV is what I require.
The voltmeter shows 47.5,mV
